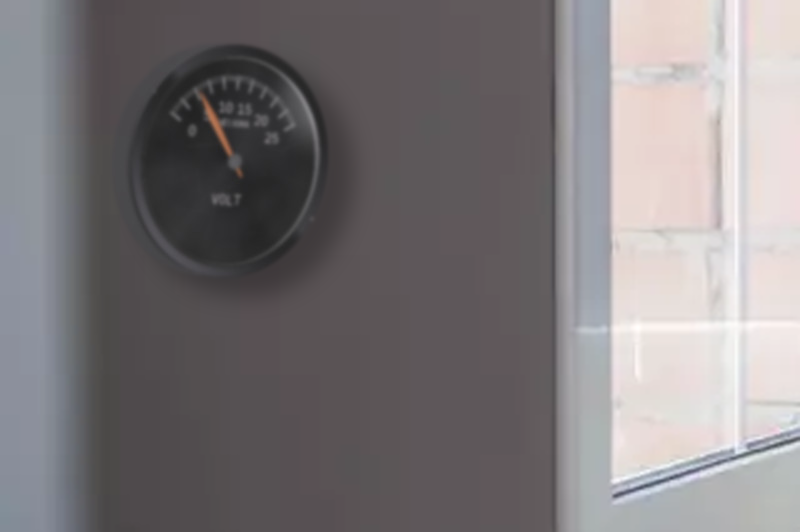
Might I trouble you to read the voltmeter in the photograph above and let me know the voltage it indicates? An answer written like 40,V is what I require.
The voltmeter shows 5,V
